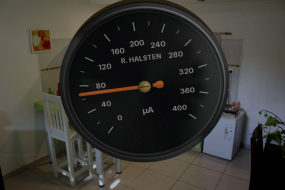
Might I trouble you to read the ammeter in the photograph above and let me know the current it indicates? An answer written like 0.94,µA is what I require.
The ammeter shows 70,µA
